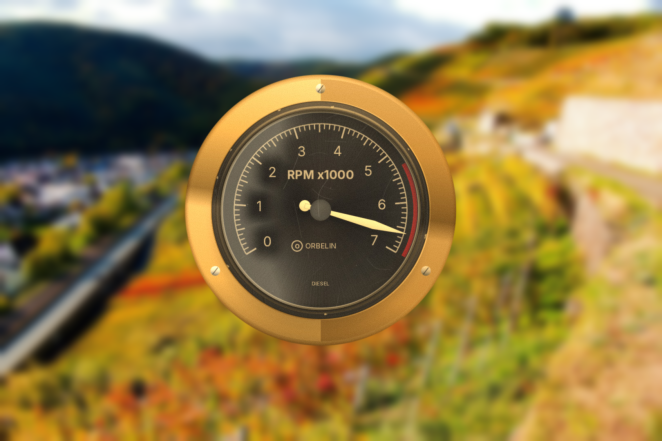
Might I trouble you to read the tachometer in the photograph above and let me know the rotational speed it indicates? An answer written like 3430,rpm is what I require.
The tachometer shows 6600,rpm
